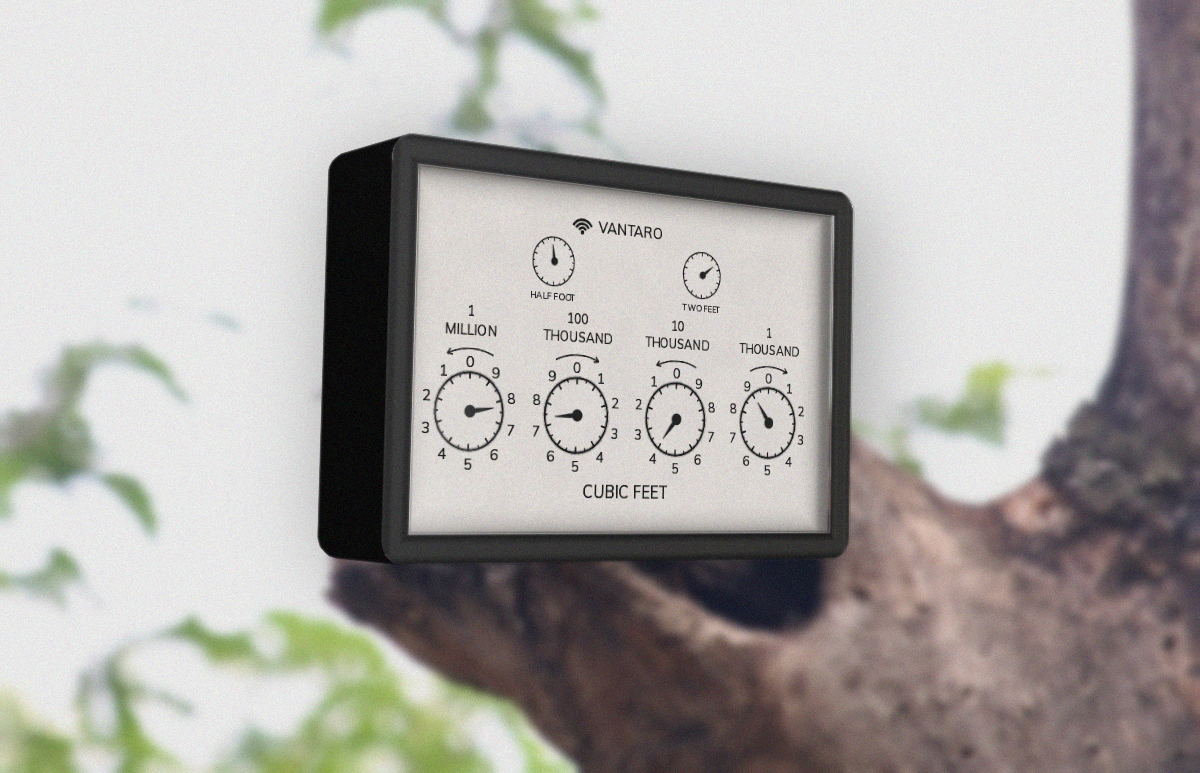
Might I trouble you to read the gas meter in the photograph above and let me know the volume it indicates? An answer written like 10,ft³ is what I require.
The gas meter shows 773900,ft³
